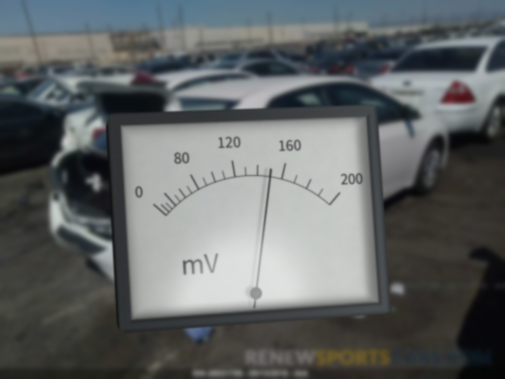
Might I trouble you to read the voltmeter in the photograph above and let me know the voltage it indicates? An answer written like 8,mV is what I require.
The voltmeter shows 150,mV
